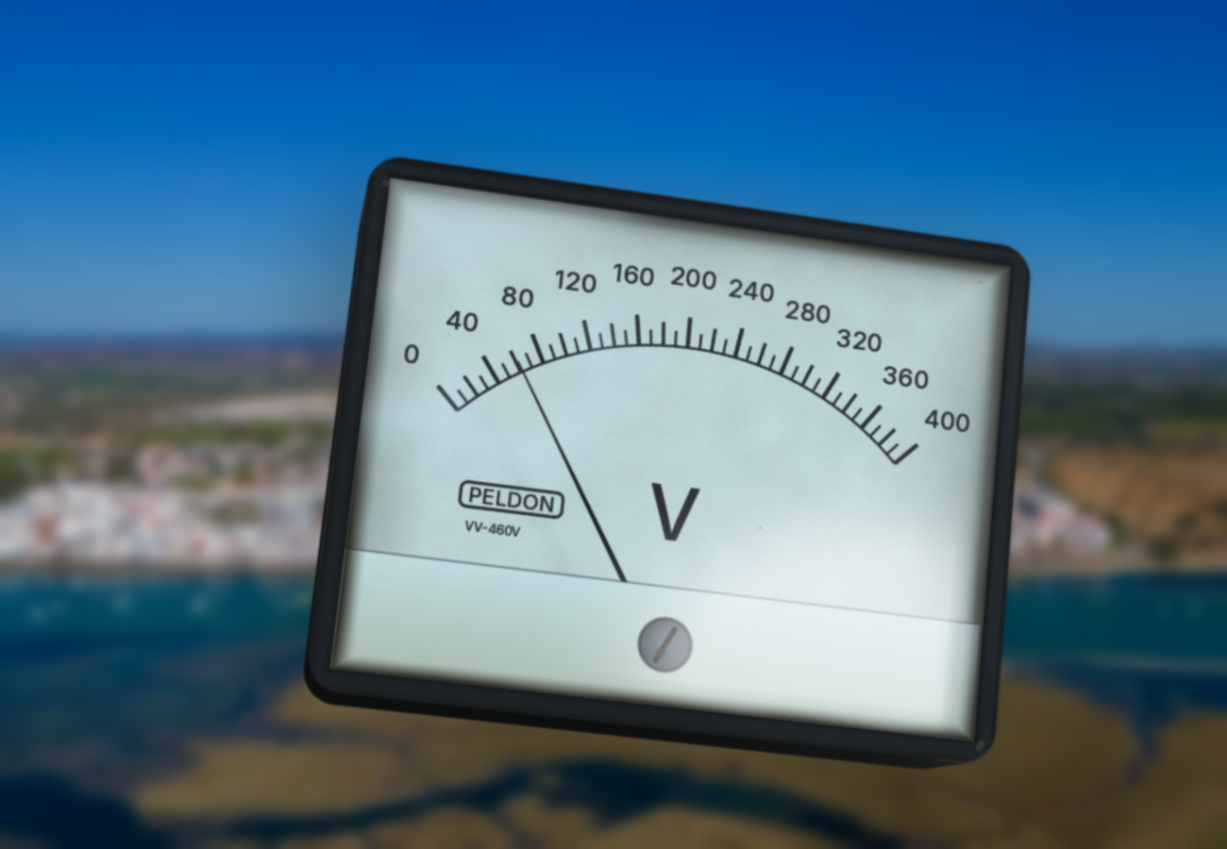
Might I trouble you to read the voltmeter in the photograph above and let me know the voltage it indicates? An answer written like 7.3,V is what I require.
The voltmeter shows 60,V
